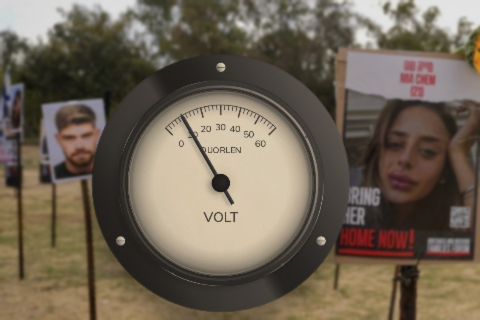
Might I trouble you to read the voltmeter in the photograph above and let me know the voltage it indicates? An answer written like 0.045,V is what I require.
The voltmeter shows 10,V
